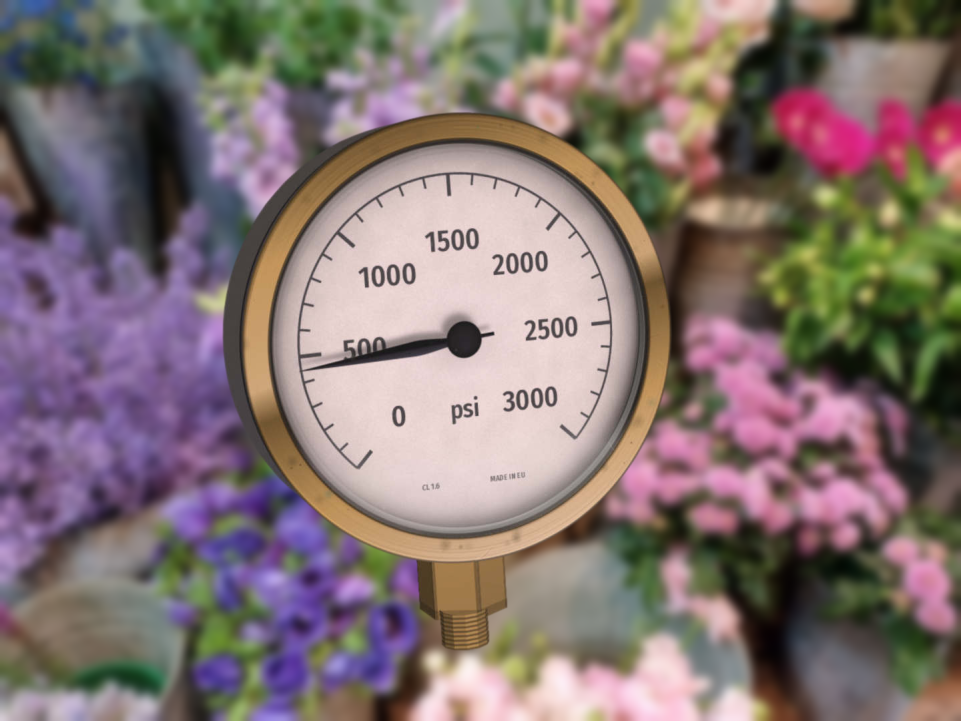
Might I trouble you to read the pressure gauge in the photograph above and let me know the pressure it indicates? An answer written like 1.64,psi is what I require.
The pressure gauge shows 450,psi
